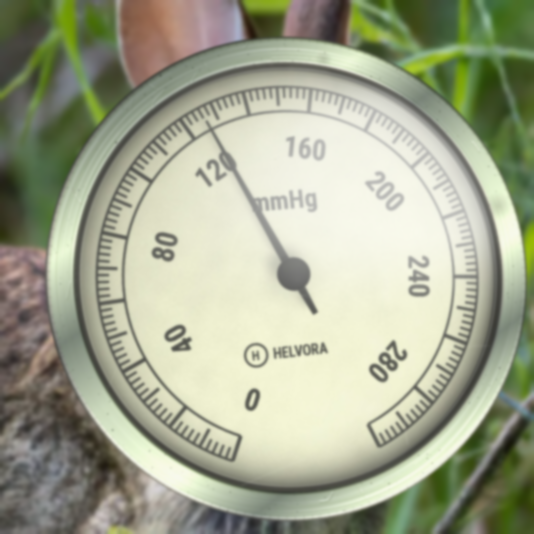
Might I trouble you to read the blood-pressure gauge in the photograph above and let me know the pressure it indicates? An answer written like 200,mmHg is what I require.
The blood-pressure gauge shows 126,mmHg
